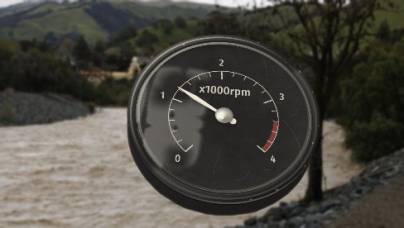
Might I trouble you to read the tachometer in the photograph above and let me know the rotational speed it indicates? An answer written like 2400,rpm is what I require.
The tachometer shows 1200,rpm
